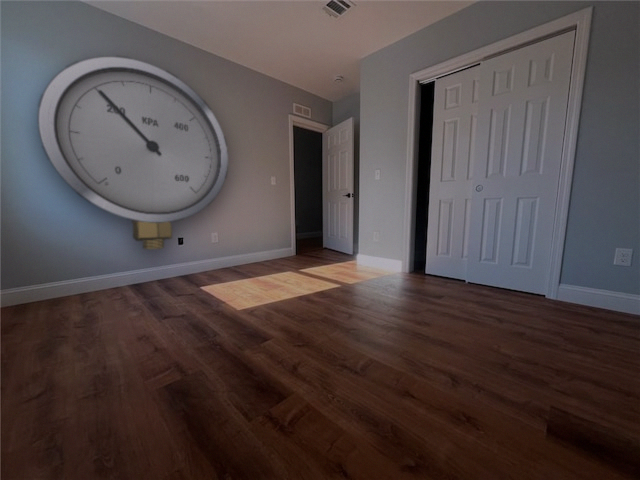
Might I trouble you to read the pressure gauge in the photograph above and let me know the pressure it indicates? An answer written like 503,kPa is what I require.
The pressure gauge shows 200,kPa
